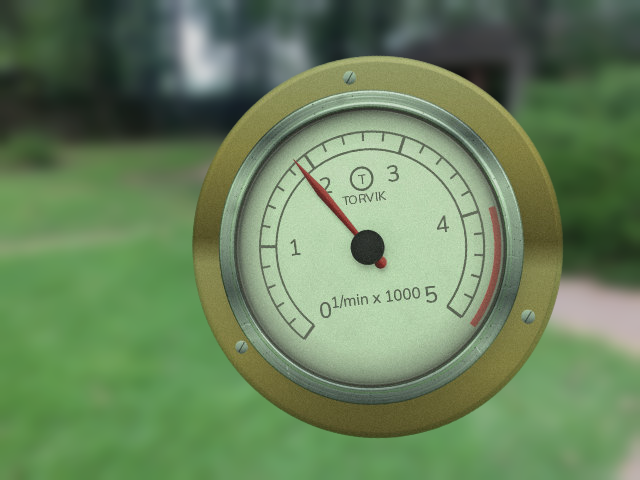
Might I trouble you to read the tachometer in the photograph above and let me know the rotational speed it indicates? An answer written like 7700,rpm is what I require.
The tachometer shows 1900,rpm
